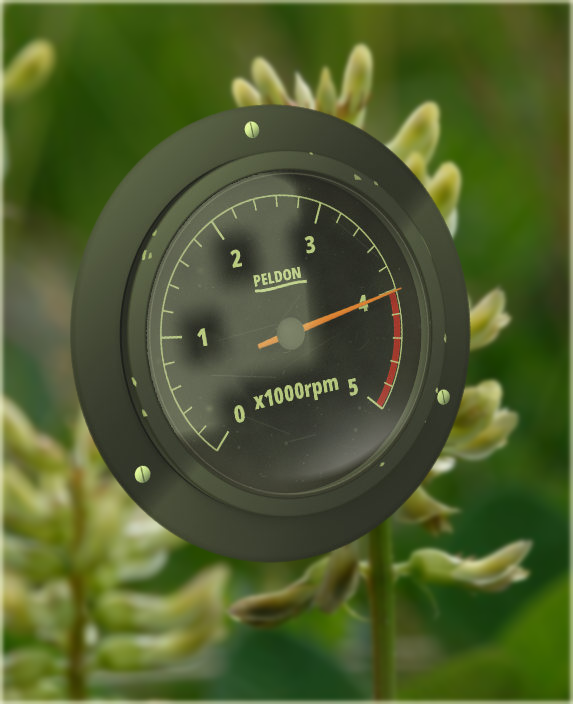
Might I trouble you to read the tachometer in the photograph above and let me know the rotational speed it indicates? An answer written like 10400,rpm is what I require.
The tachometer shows 4000,rpm
